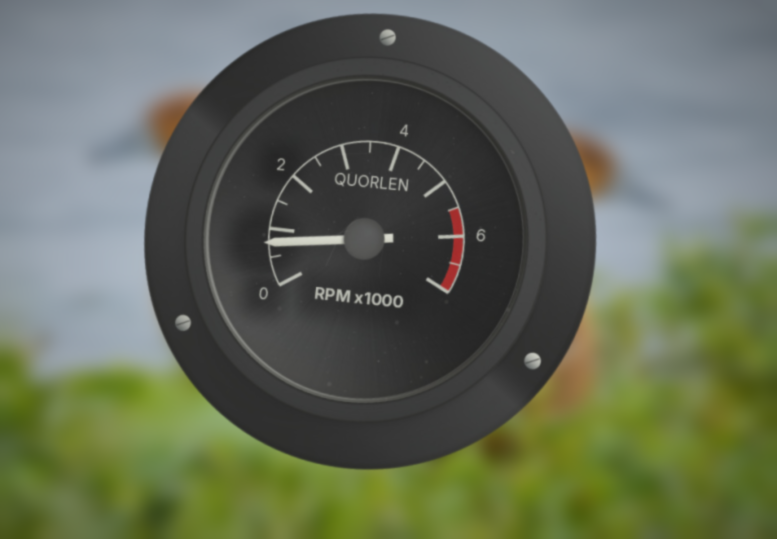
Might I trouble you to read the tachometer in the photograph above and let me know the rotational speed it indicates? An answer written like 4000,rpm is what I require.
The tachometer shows 750,rpm
